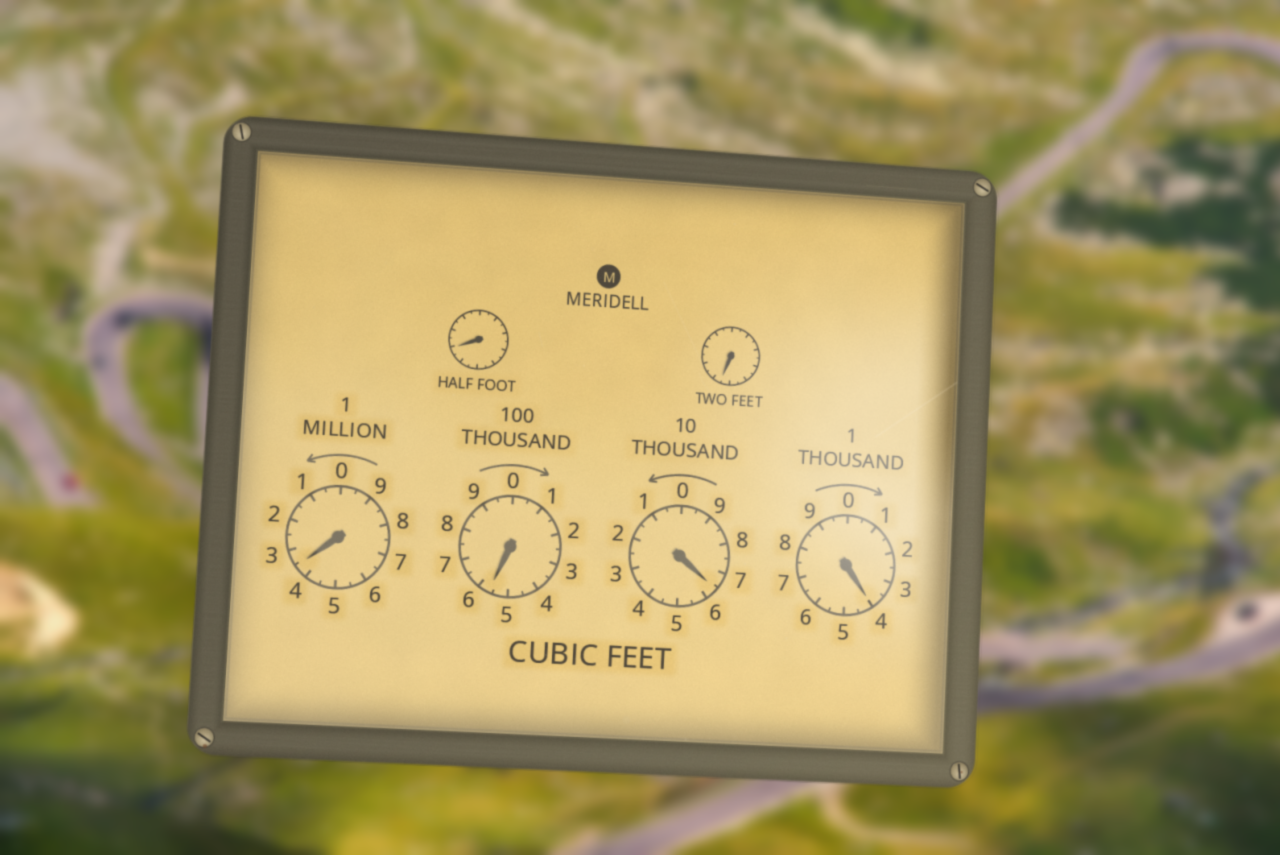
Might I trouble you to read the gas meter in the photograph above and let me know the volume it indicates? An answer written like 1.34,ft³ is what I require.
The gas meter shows 356400,ft³
